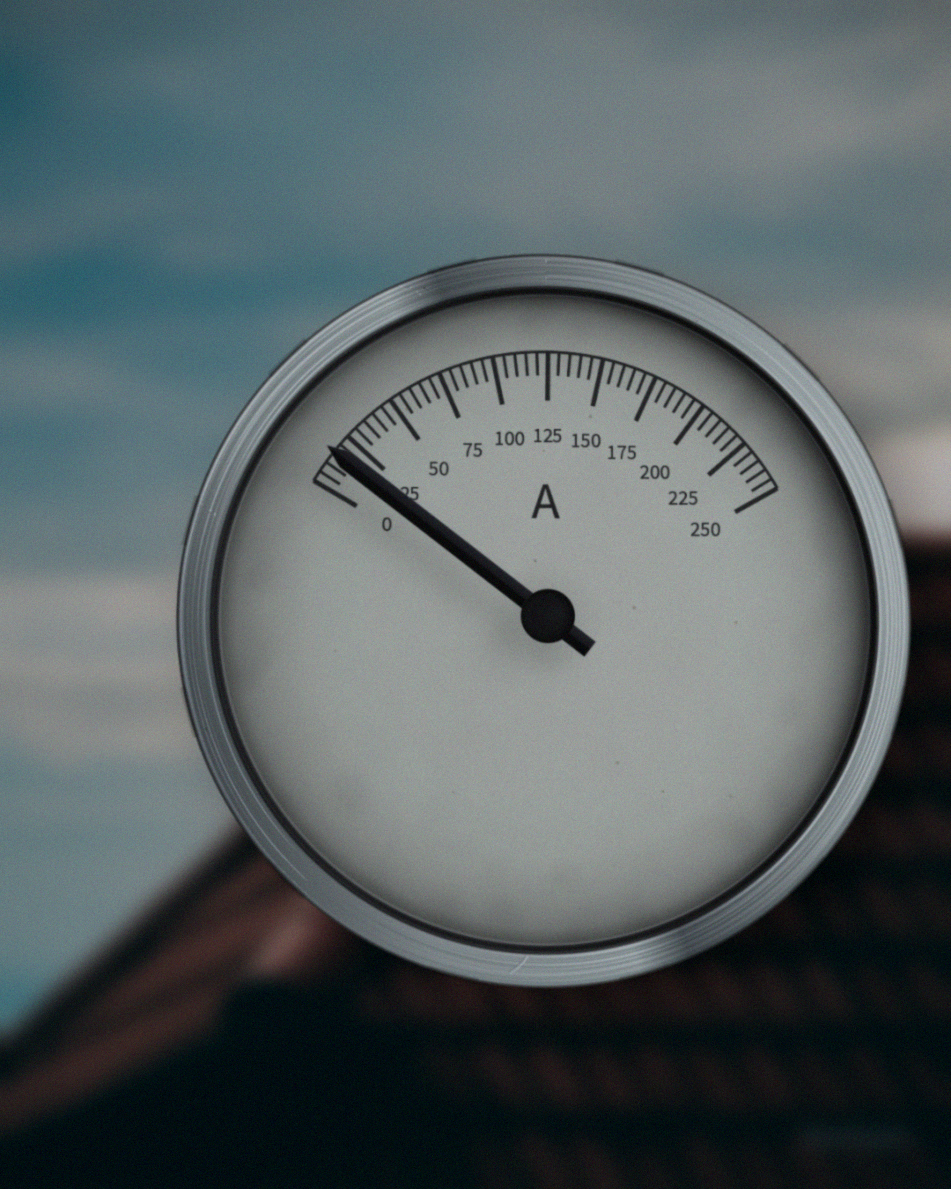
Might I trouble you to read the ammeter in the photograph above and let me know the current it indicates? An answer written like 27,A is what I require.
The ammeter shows 15,A
